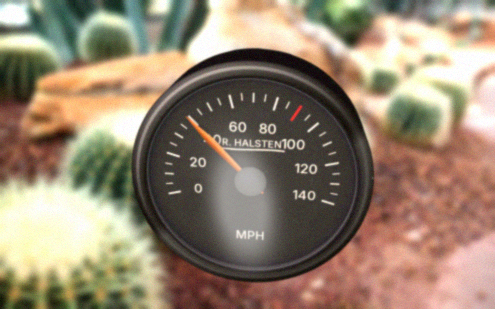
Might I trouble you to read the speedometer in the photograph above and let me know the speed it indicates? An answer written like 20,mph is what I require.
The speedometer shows 40,mph
